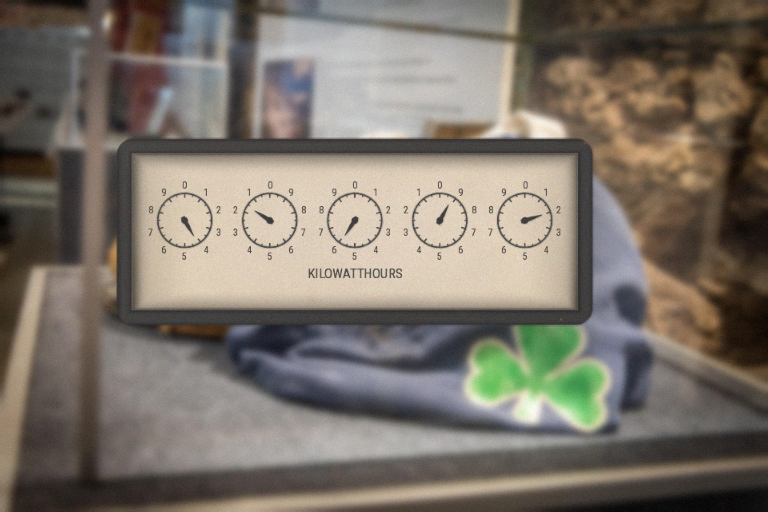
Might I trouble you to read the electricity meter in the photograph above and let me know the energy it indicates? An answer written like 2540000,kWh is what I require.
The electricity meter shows 41592,kWh
